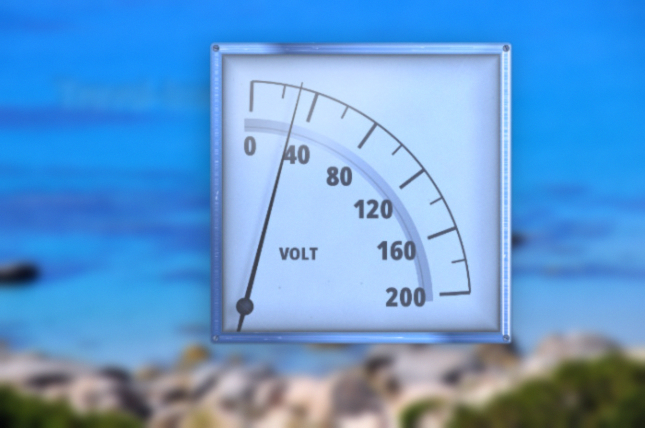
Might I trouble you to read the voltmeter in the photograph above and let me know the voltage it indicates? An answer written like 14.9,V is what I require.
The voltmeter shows 30,V
